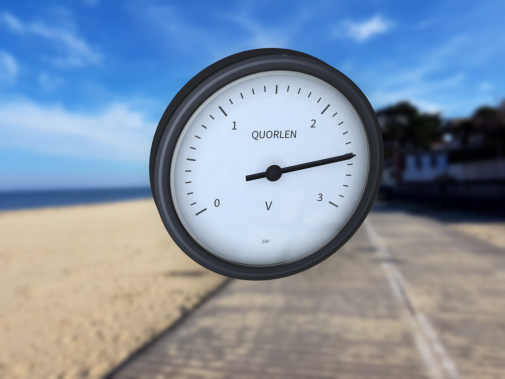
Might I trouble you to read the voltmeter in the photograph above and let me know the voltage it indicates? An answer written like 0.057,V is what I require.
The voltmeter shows 2.5,V
